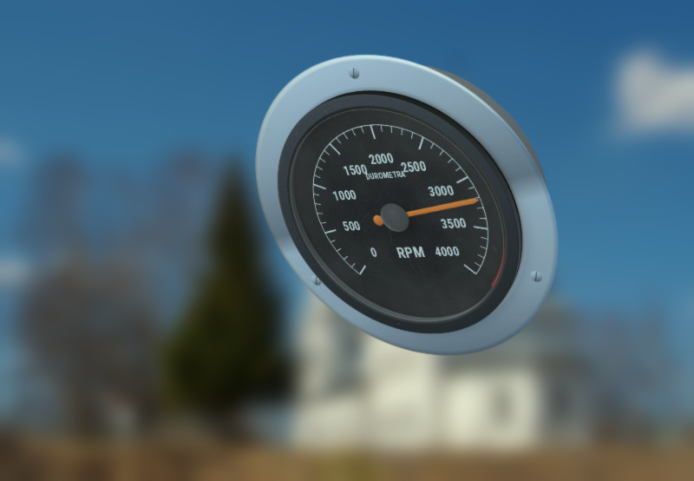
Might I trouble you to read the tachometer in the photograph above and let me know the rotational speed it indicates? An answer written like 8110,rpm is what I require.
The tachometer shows 3200,rpm
